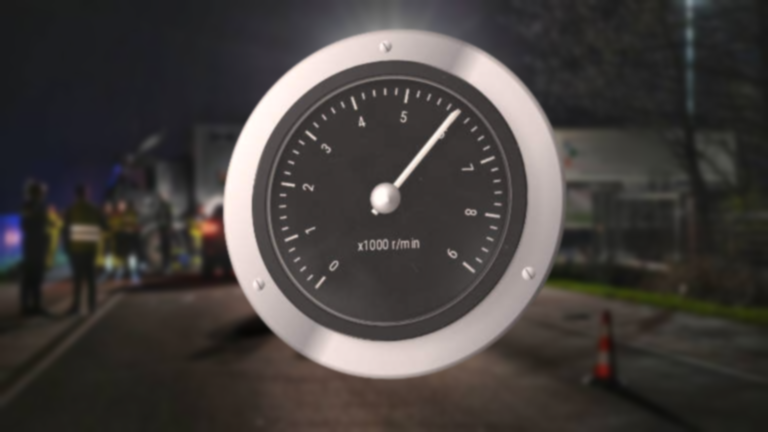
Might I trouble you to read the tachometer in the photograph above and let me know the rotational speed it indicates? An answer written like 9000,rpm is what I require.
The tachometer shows 6000,rpm
